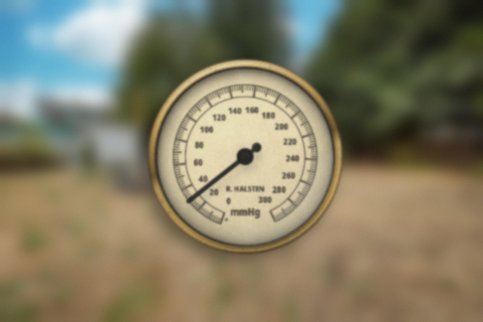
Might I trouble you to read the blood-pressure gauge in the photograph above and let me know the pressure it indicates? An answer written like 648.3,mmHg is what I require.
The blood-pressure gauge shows 30,mmHg
